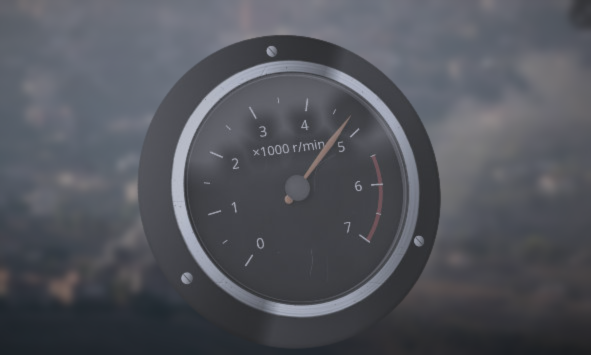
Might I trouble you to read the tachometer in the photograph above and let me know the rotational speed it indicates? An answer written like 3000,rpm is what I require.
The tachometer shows 4750,rpm
